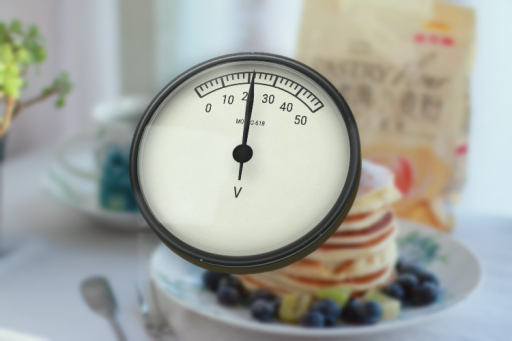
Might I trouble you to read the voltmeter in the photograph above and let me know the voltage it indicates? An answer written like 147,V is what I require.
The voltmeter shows 22,V
